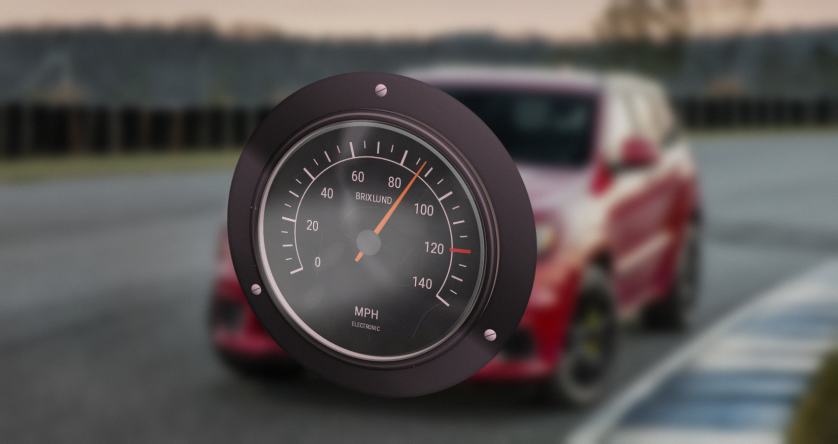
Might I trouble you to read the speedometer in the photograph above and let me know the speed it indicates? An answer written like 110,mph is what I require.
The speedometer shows 87.5,mph
